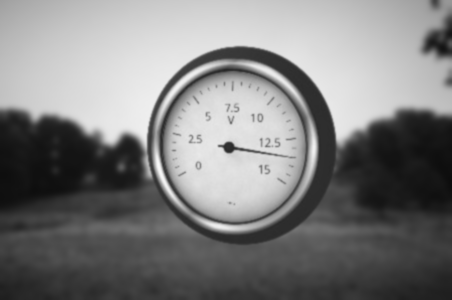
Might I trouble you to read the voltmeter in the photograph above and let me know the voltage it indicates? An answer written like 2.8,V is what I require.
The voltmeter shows 13.5,V
